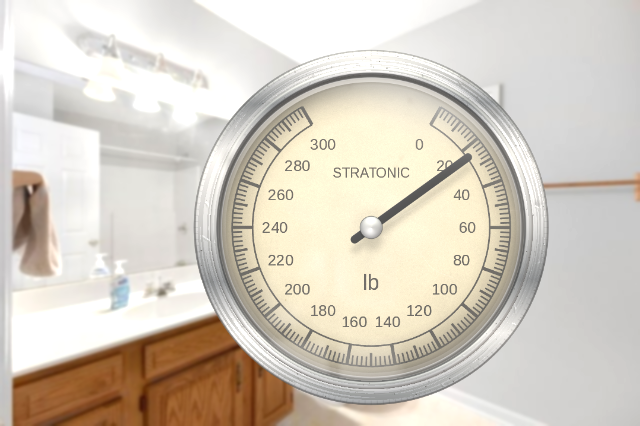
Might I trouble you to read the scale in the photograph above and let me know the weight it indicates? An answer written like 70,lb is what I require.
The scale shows 24,lb
